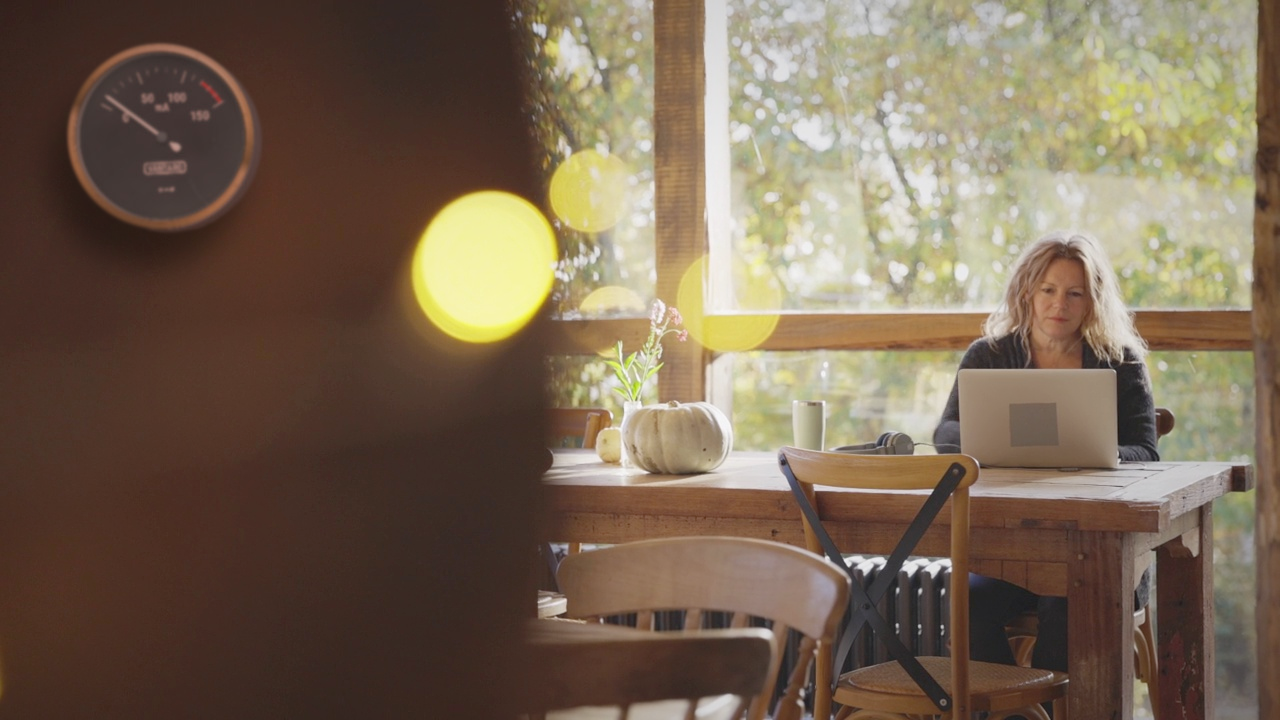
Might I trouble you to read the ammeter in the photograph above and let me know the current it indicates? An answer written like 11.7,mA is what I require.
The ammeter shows 10,mA
